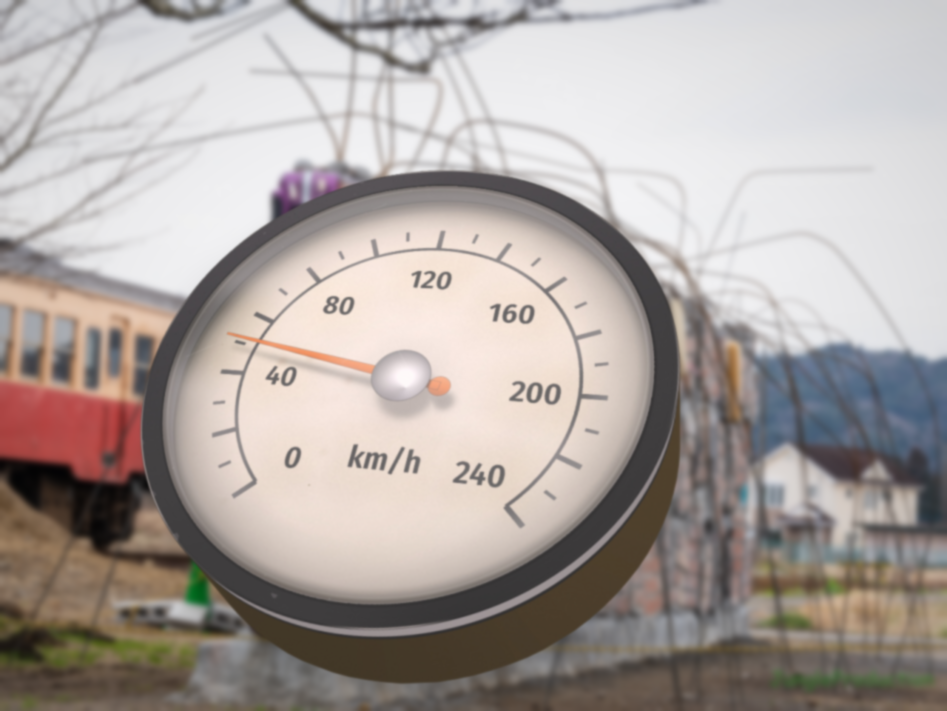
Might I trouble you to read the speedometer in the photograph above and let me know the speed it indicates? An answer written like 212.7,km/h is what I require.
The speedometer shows 50,km/h
